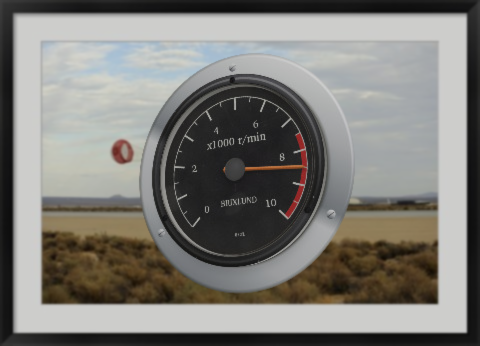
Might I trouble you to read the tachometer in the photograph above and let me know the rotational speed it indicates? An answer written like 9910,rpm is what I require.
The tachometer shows 8500,rpm
